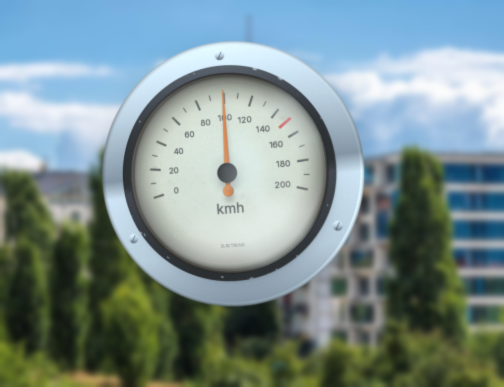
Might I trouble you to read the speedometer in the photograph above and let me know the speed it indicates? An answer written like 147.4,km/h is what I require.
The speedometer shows 100,km/h
